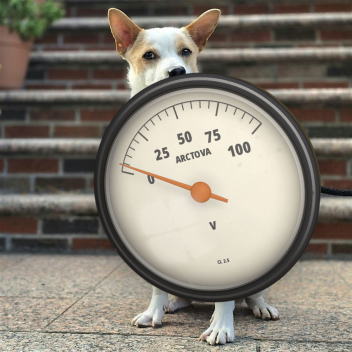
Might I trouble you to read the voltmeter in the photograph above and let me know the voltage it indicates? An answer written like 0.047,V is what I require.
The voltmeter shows 5,V
